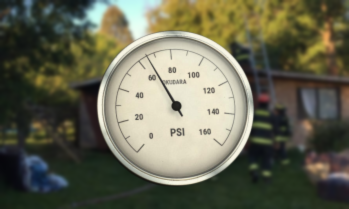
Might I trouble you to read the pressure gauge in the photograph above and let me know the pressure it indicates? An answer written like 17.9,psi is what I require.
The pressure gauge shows 65,psi
